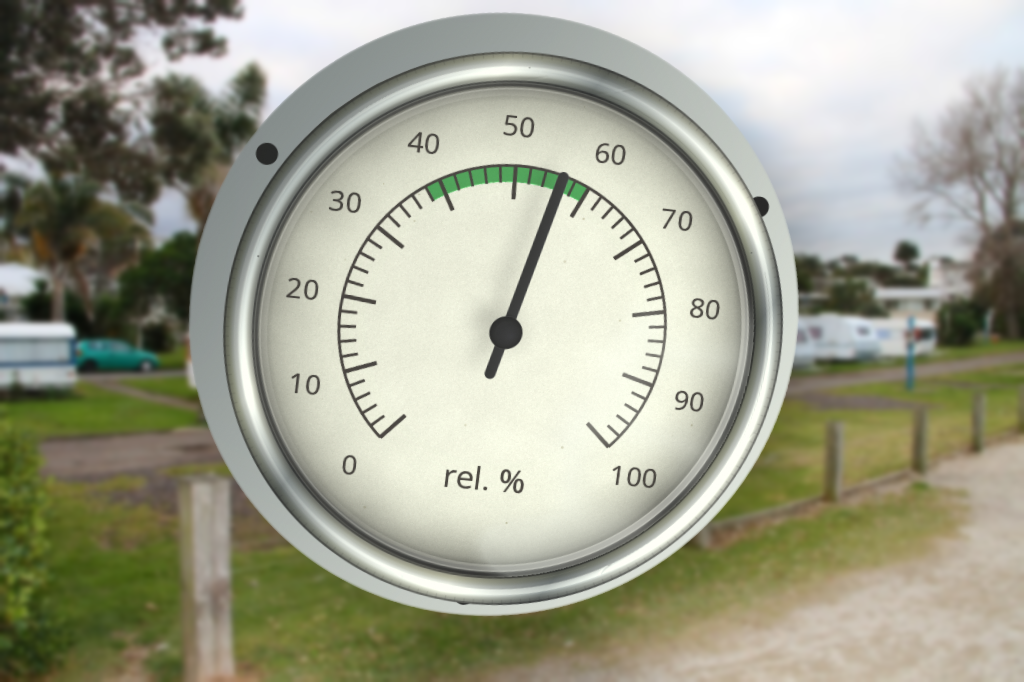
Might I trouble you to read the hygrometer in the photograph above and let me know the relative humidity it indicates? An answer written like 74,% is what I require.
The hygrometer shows 56,%
